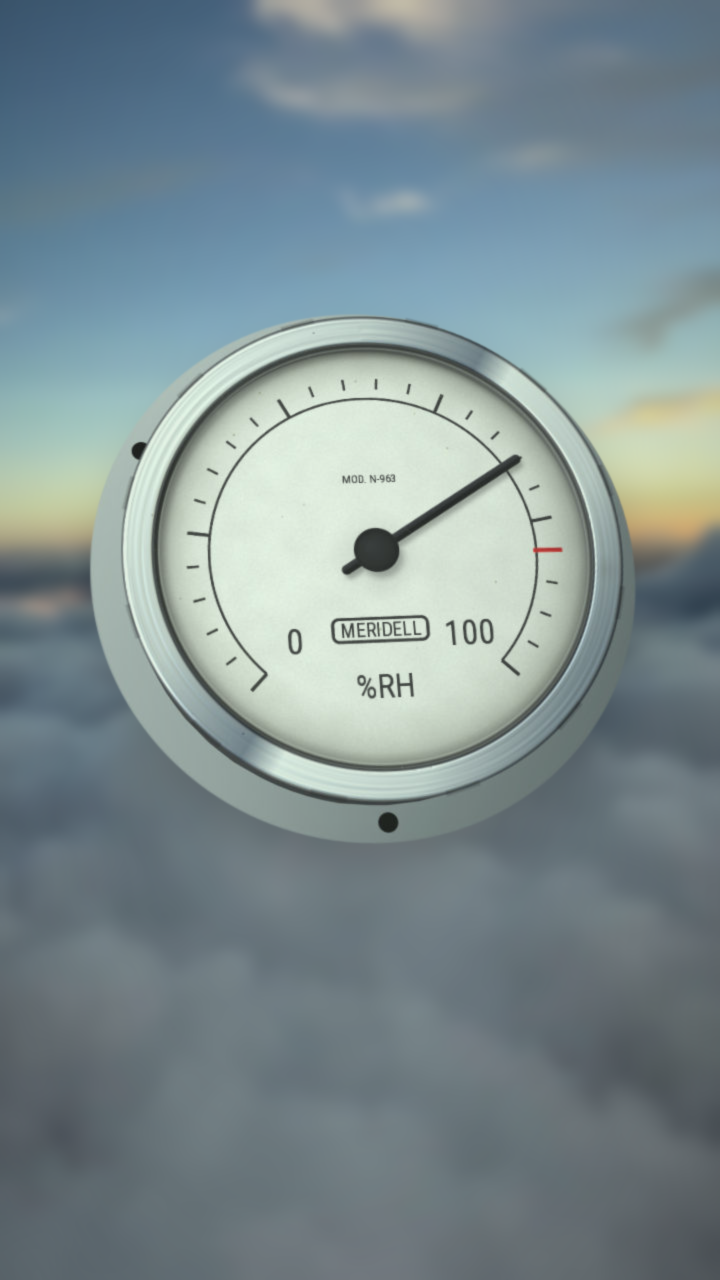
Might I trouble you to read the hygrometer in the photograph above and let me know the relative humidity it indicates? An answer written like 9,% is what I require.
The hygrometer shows 72,%
